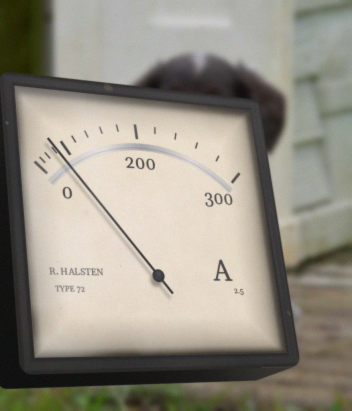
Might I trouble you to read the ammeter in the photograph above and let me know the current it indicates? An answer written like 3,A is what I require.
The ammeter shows 80,A
